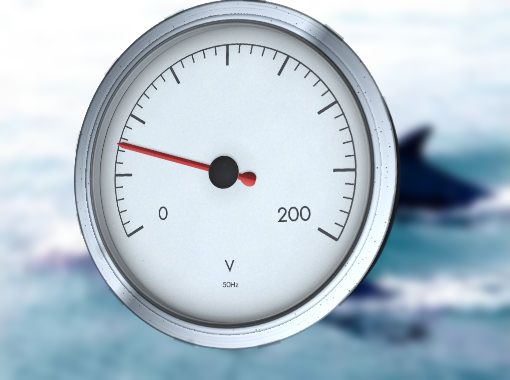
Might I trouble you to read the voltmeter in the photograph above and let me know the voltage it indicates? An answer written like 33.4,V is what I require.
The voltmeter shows 37.5,V
